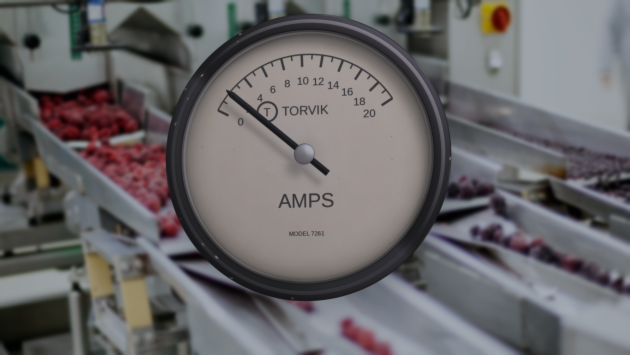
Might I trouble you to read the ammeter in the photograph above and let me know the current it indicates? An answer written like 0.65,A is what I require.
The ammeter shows 2,A
